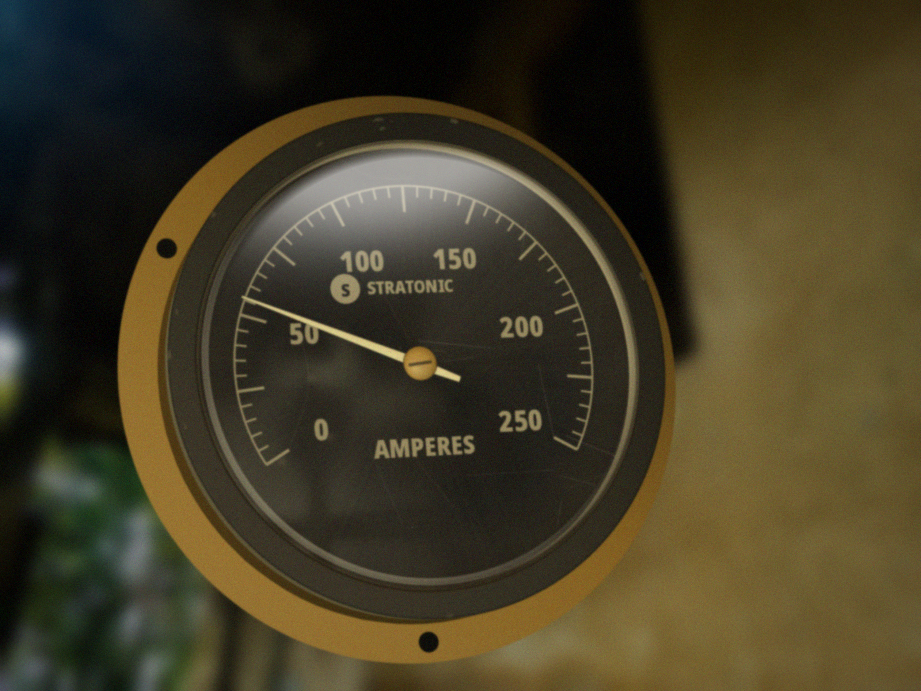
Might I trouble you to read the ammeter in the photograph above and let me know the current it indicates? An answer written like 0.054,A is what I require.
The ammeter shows 55,A
